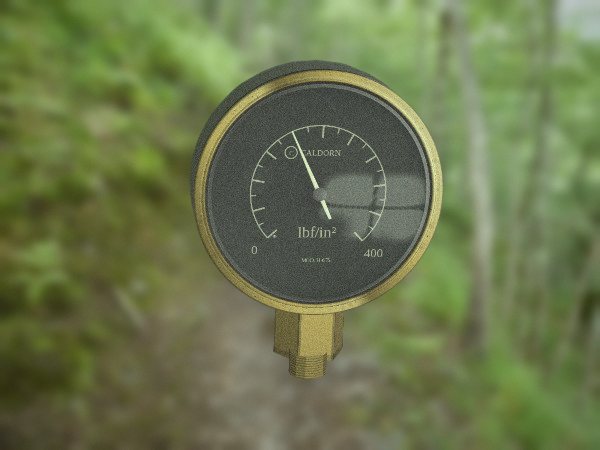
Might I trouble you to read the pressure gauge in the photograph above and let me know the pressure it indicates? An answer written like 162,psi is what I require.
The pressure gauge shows 160,psi
